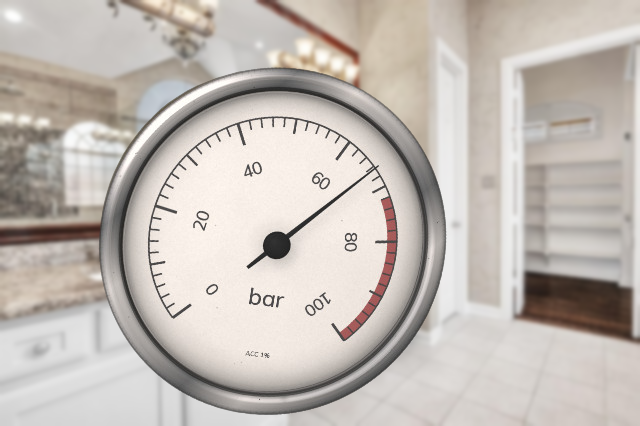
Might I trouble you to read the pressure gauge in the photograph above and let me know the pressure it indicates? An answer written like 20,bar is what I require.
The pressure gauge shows 66,bar
